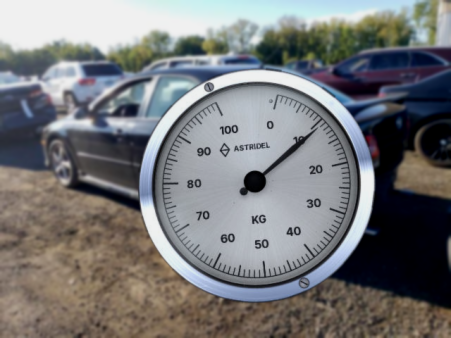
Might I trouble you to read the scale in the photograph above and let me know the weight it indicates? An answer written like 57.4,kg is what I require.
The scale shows 11,kg
